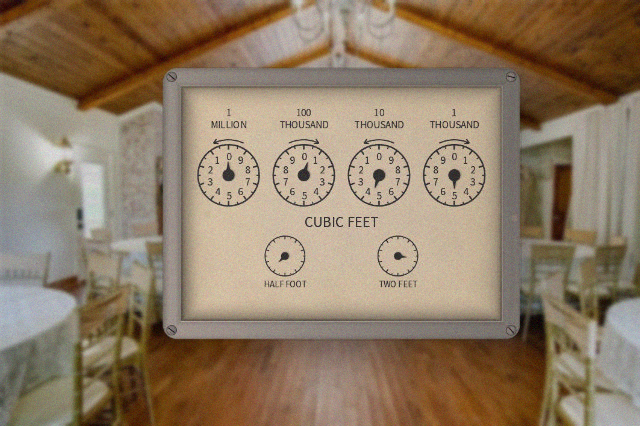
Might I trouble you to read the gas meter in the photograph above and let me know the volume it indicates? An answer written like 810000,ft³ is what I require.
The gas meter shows 4500,ft³
